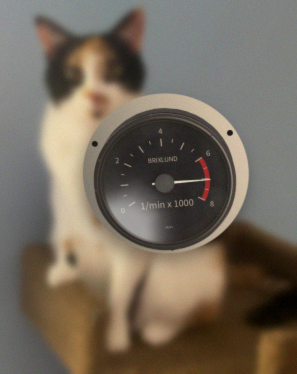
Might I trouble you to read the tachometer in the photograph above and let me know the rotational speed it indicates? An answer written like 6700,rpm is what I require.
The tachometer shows 7000,rpm
